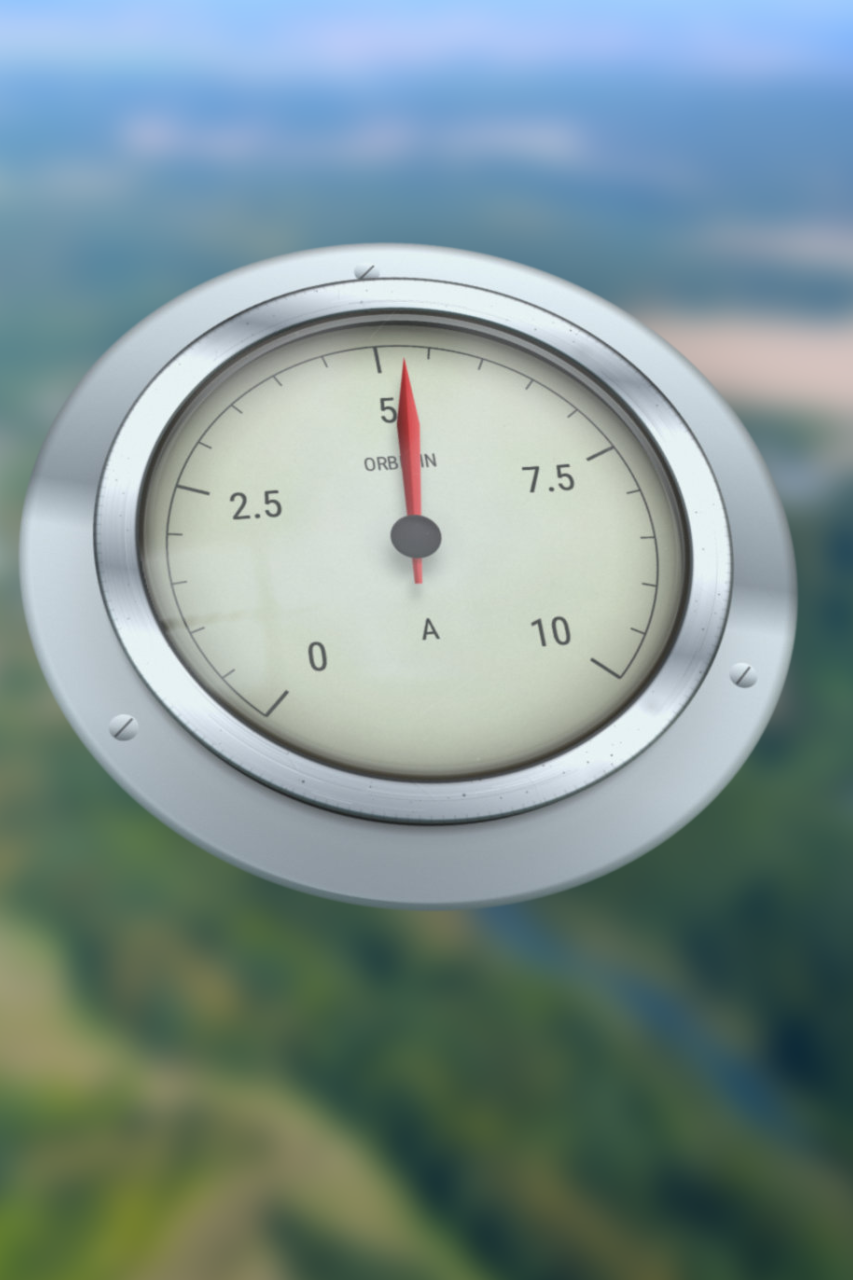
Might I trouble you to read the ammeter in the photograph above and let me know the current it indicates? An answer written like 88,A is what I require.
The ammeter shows 5.25,A
